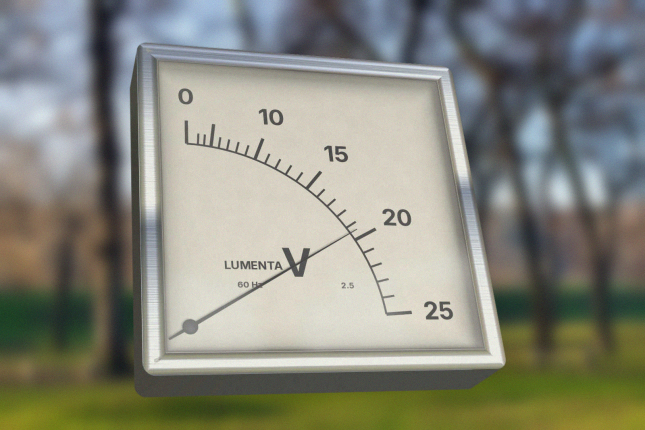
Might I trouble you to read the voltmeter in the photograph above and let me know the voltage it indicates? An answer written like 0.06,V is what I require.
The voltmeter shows 19.5,V
